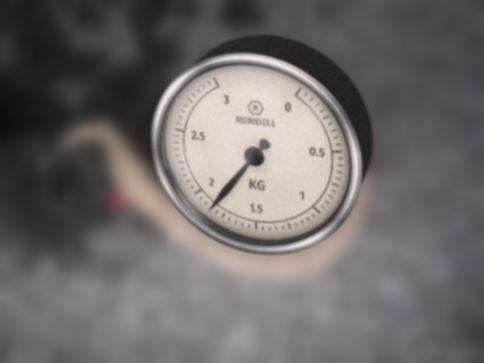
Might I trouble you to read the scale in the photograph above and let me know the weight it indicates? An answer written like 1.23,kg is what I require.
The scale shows 1.85,kg
